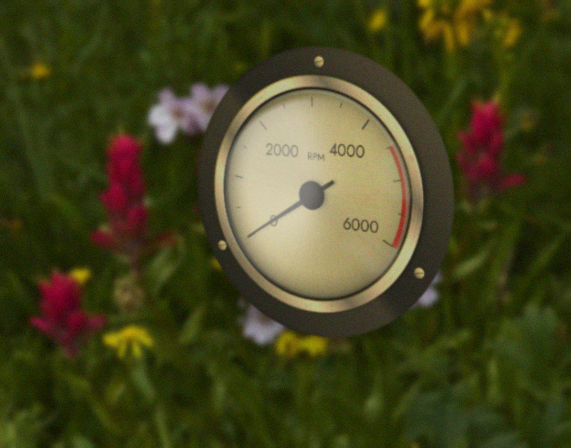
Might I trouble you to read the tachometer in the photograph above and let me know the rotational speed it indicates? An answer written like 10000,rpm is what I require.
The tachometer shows 0,rpm
